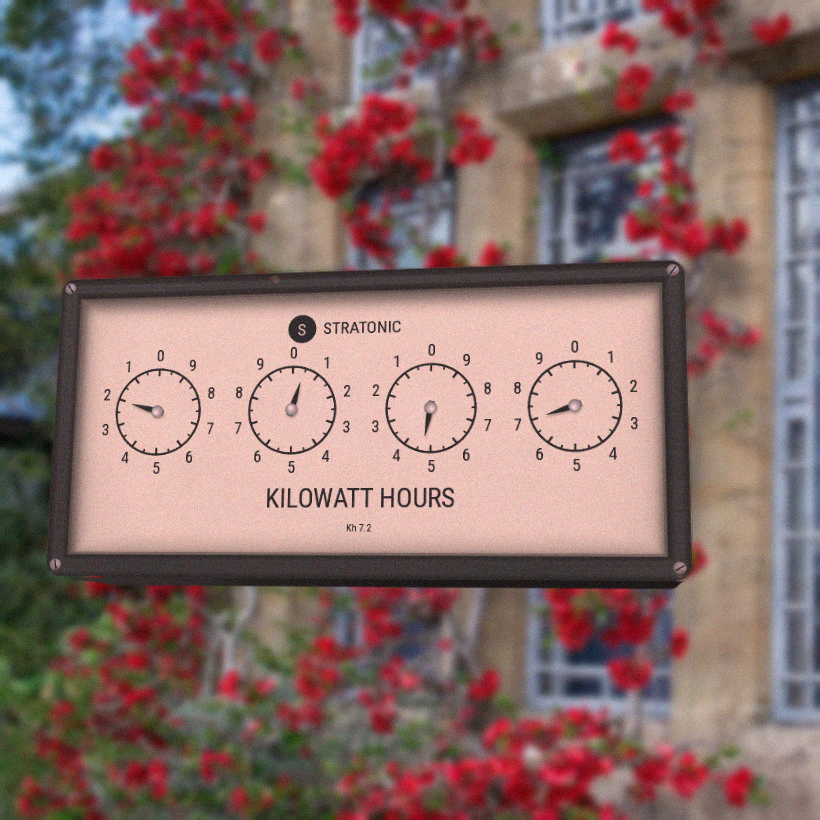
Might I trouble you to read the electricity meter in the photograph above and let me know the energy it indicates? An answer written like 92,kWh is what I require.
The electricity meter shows 2047,kWh
